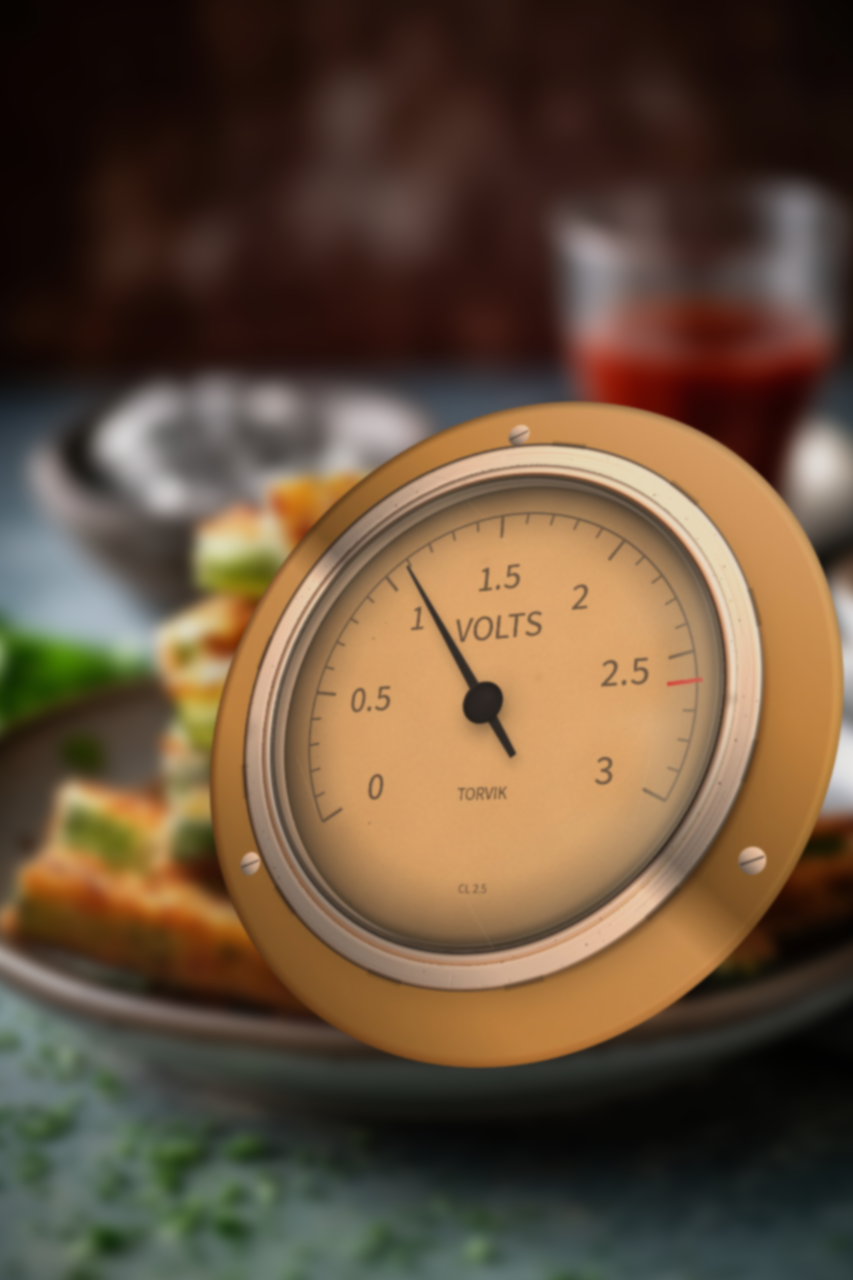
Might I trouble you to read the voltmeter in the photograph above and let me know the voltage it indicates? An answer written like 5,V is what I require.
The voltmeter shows 1.1,V
